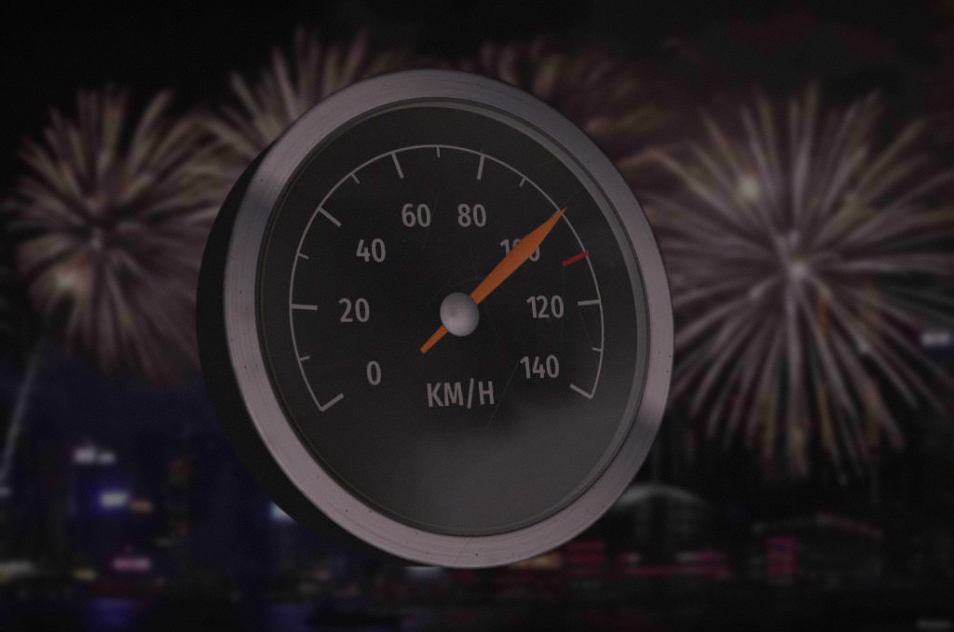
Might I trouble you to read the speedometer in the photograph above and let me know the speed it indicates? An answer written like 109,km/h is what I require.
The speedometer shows 100,km/h
